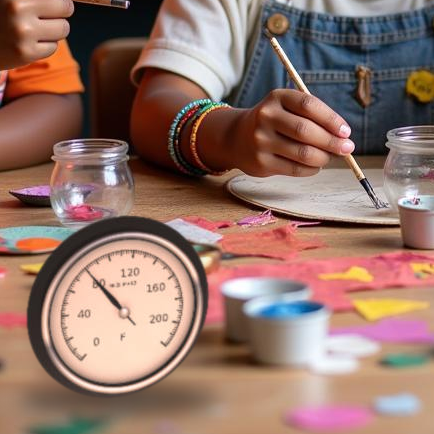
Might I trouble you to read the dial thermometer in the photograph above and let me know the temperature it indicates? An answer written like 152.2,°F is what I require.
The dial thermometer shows 80,°F
